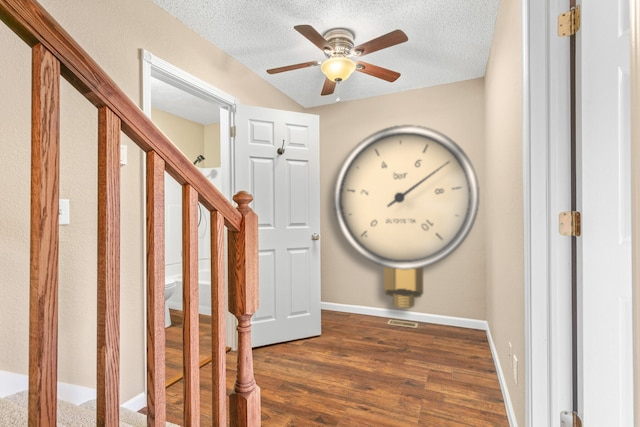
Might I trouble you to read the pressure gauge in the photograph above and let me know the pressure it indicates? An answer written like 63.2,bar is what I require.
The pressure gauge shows 7,bar
